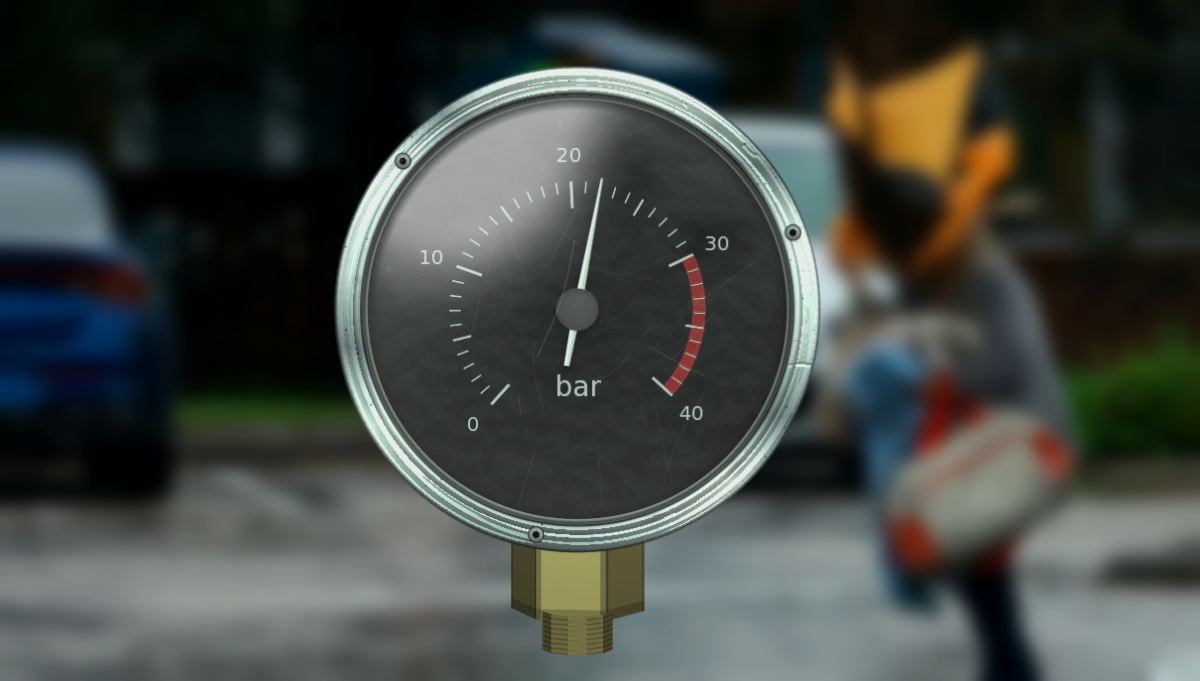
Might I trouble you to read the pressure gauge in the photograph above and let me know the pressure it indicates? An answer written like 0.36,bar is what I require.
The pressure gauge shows 22,bar
